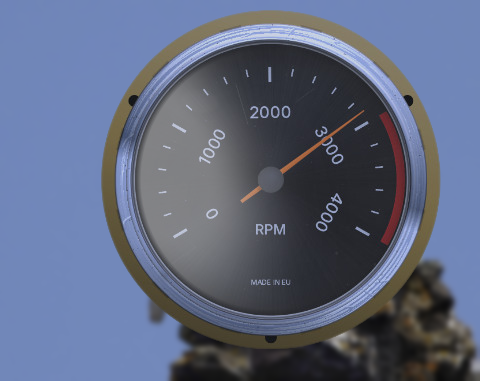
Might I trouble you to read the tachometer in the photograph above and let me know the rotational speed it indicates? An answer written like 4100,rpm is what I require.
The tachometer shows 2900,rpm
